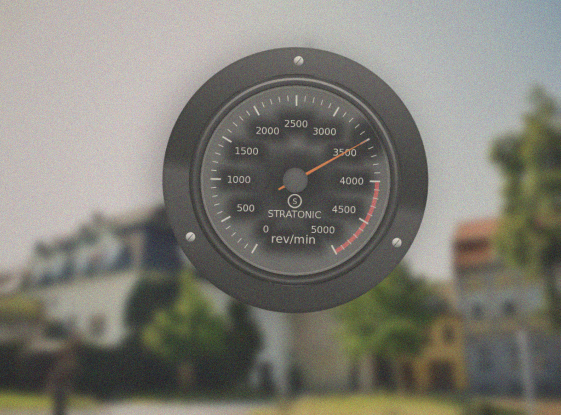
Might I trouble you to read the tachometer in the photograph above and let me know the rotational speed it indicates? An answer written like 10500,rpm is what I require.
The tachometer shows 3500,rpm
